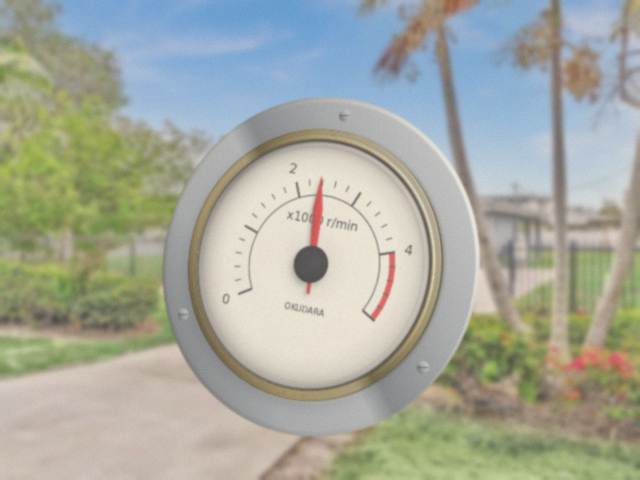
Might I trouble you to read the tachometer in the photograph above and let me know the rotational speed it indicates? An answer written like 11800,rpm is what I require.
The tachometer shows 2400,rpm
